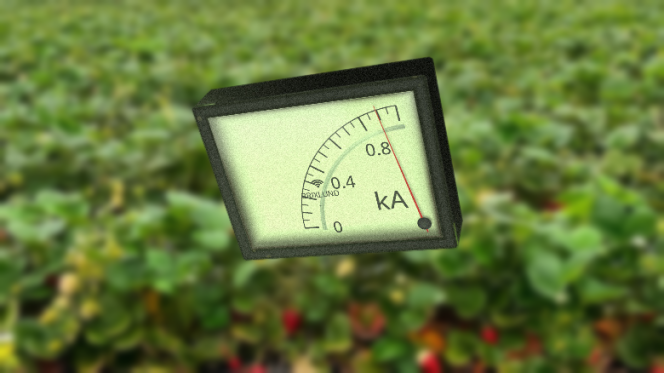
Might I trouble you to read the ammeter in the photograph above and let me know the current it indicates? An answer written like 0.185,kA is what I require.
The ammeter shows 0.9,kA
